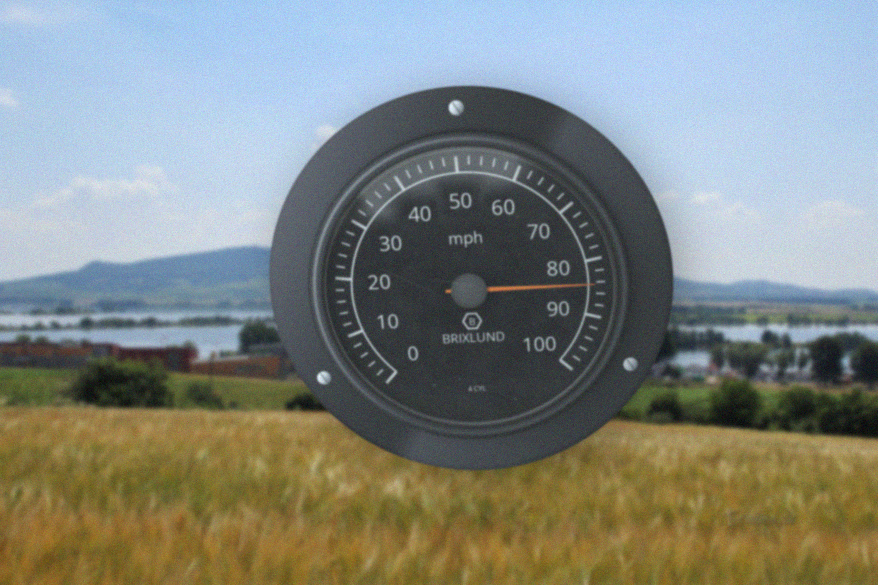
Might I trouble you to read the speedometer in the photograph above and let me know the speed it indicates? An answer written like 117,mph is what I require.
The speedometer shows 84,mph
